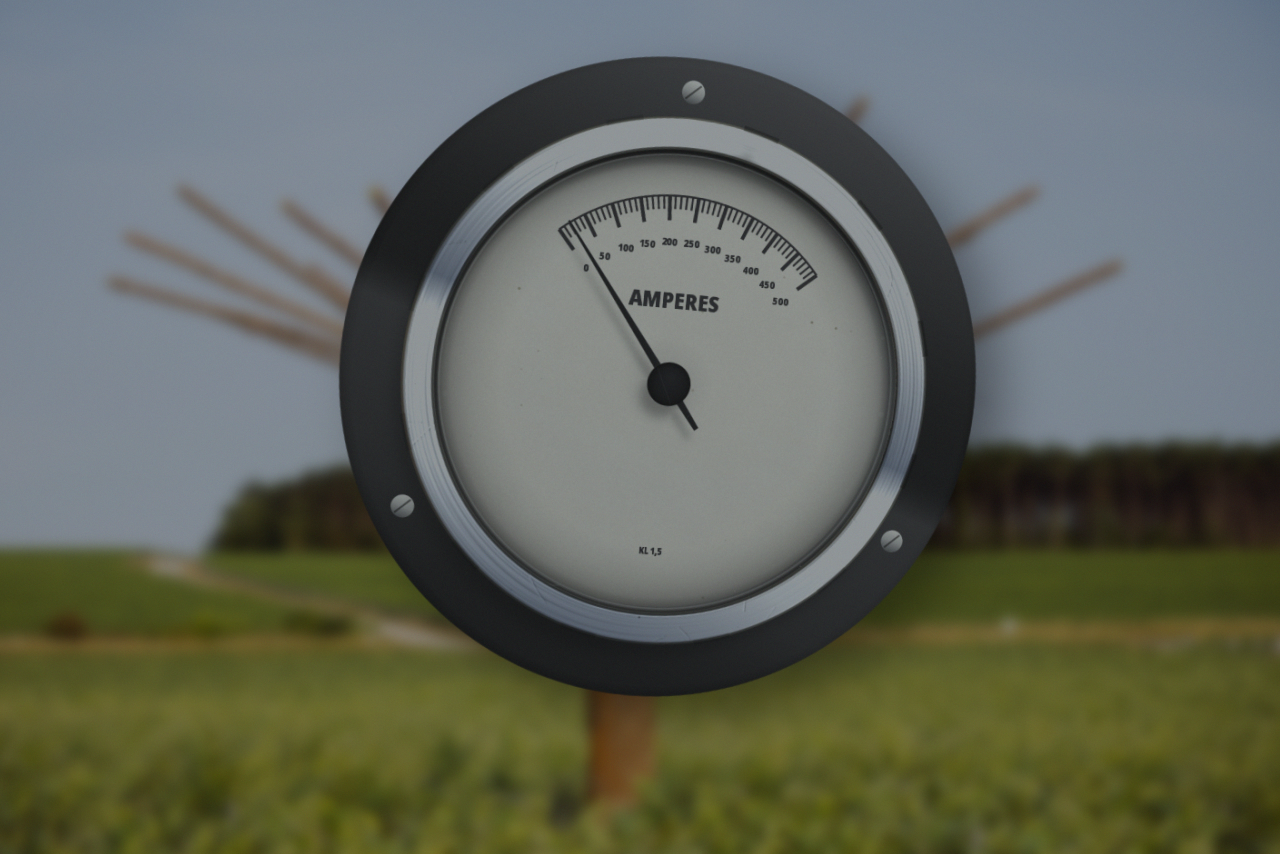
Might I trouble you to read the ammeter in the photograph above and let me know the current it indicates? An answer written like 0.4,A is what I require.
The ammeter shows 20,A
